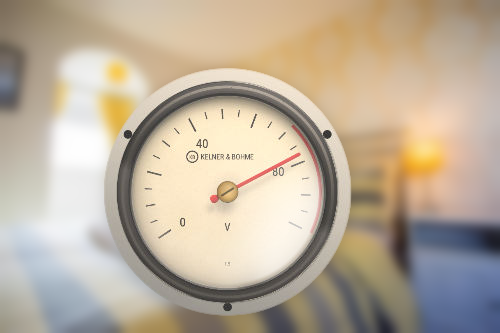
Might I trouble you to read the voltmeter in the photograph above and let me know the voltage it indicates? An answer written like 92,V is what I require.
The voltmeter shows 77.5,V
